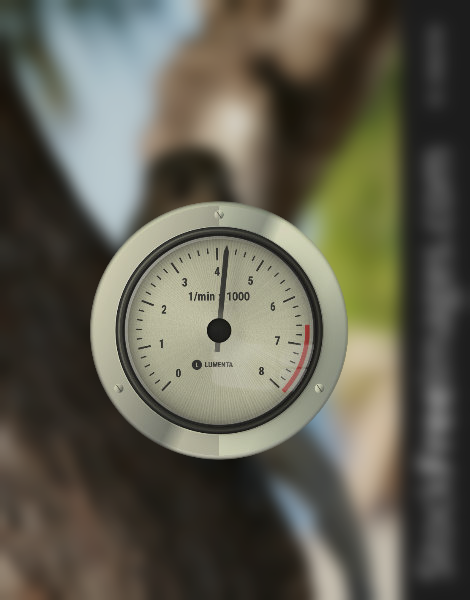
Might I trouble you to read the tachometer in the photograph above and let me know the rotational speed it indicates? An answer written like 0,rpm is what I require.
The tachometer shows 4200,rpm
